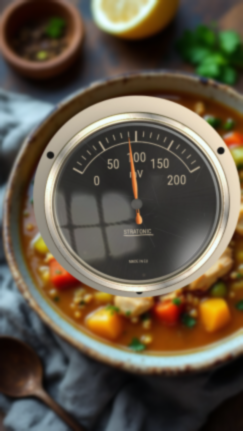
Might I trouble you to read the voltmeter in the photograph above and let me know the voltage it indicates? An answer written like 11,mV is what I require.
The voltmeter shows 90,mV
